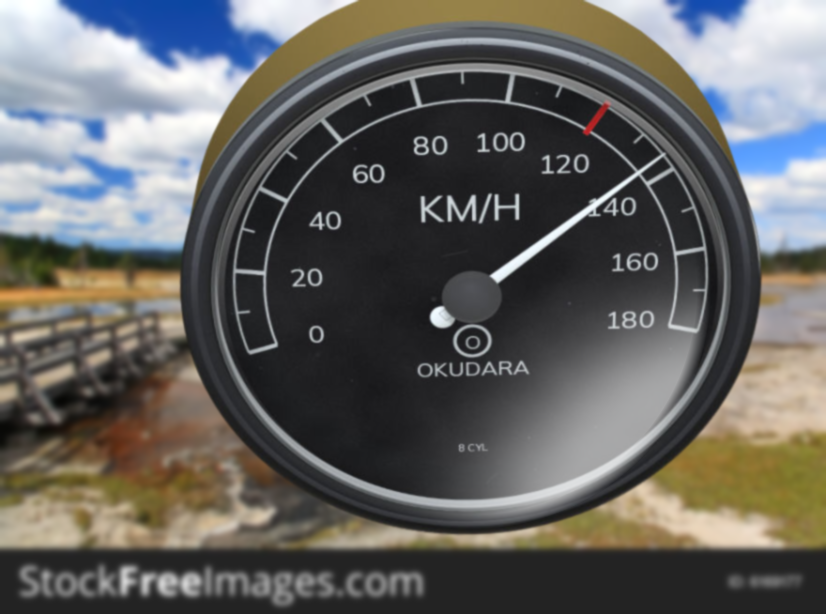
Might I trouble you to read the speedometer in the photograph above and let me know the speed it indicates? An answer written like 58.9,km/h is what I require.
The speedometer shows 135,km/h
